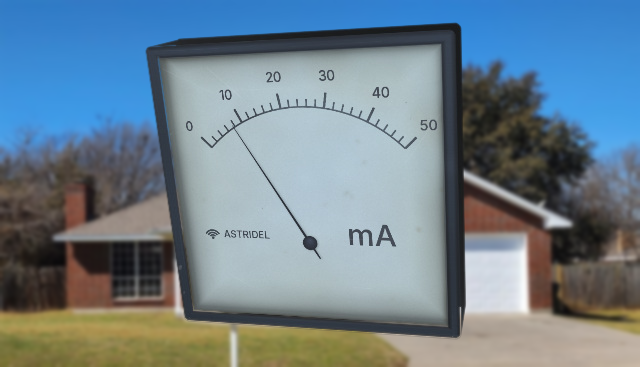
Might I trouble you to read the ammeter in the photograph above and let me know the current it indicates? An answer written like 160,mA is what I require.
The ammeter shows 8,mA
